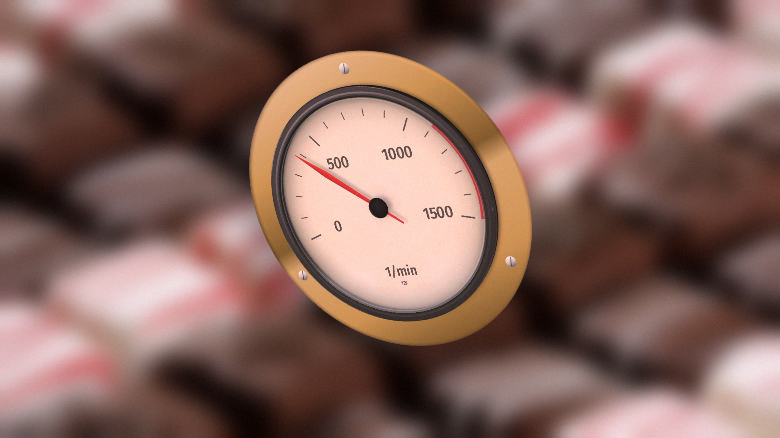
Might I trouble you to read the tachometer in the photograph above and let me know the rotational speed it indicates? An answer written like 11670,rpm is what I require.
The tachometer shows 400,rpm
